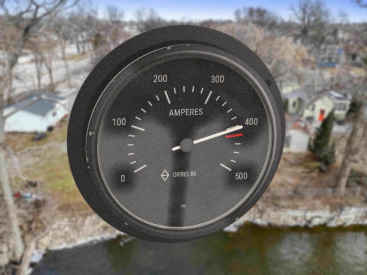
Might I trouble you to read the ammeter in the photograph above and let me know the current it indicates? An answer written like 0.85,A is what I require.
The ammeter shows 400,A
